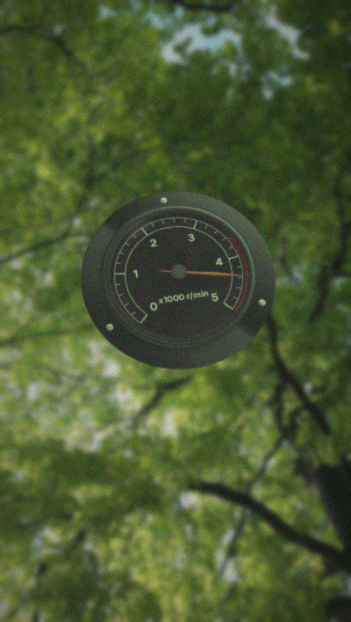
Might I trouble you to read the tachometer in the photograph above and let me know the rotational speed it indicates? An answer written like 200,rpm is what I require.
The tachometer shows 4400,rpm
